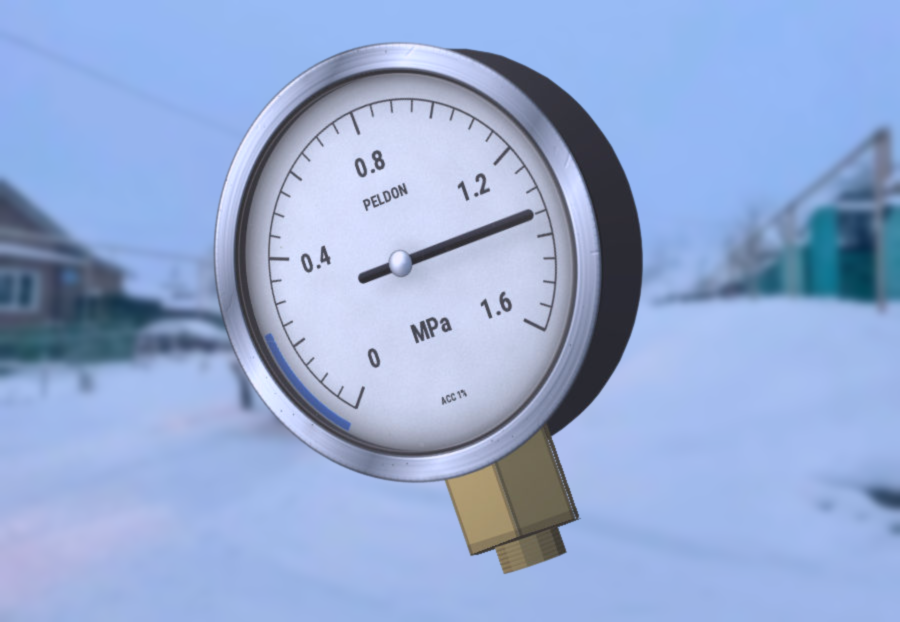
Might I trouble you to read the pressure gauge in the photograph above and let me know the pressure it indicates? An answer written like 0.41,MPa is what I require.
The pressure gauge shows 1.35,MPa
